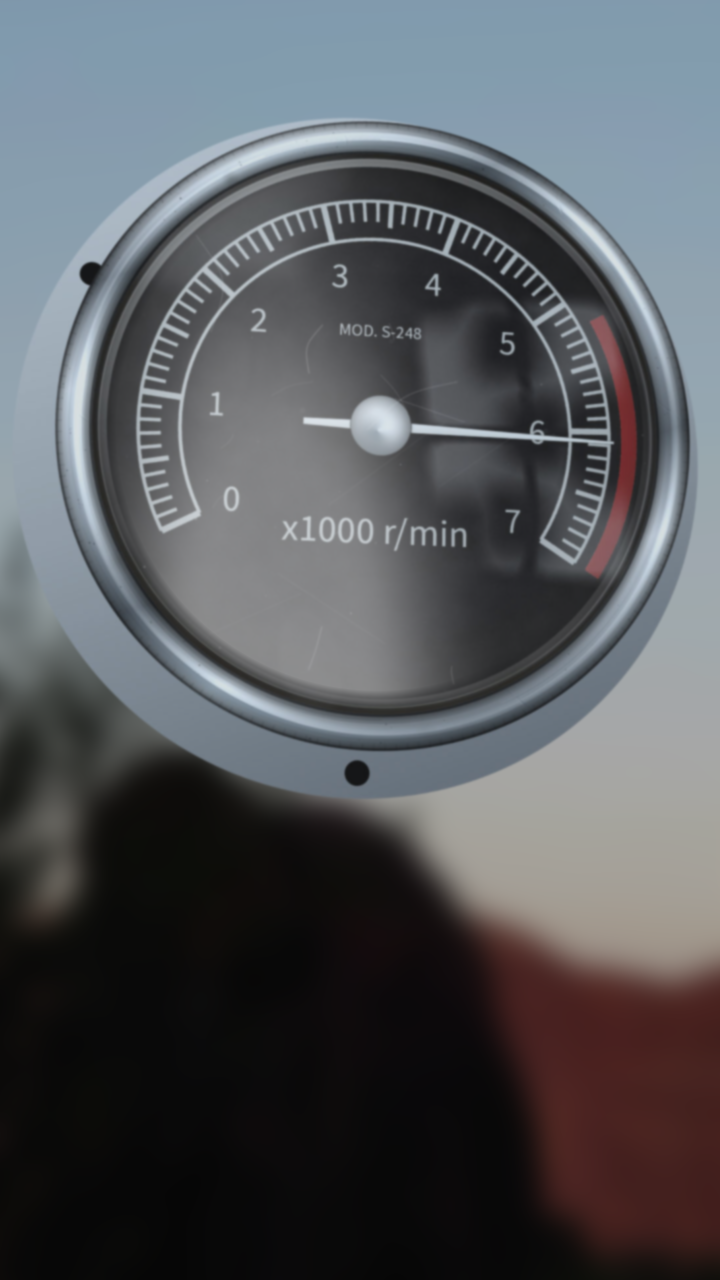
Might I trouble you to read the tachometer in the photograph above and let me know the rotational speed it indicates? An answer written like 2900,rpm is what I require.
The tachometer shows 6100,rpm
